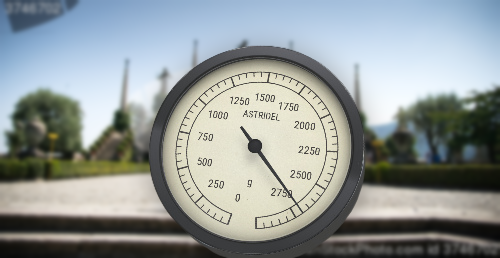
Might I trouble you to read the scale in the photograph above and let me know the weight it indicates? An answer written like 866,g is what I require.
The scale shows 2700,g
